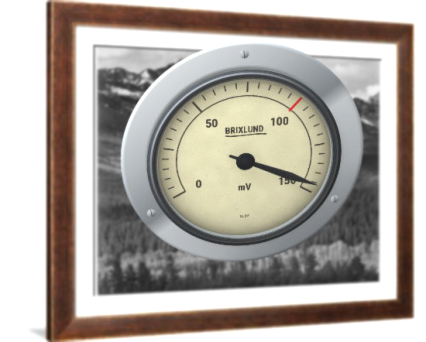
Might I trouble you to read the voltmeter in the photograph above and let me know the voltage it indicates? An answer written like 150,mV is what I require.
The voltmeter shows 145,mV
